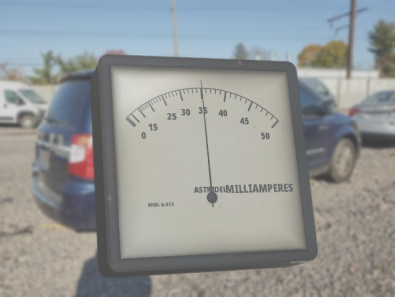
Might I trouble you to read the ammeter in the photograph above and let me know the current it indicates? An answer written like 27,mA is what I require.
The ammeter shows 35,mA
